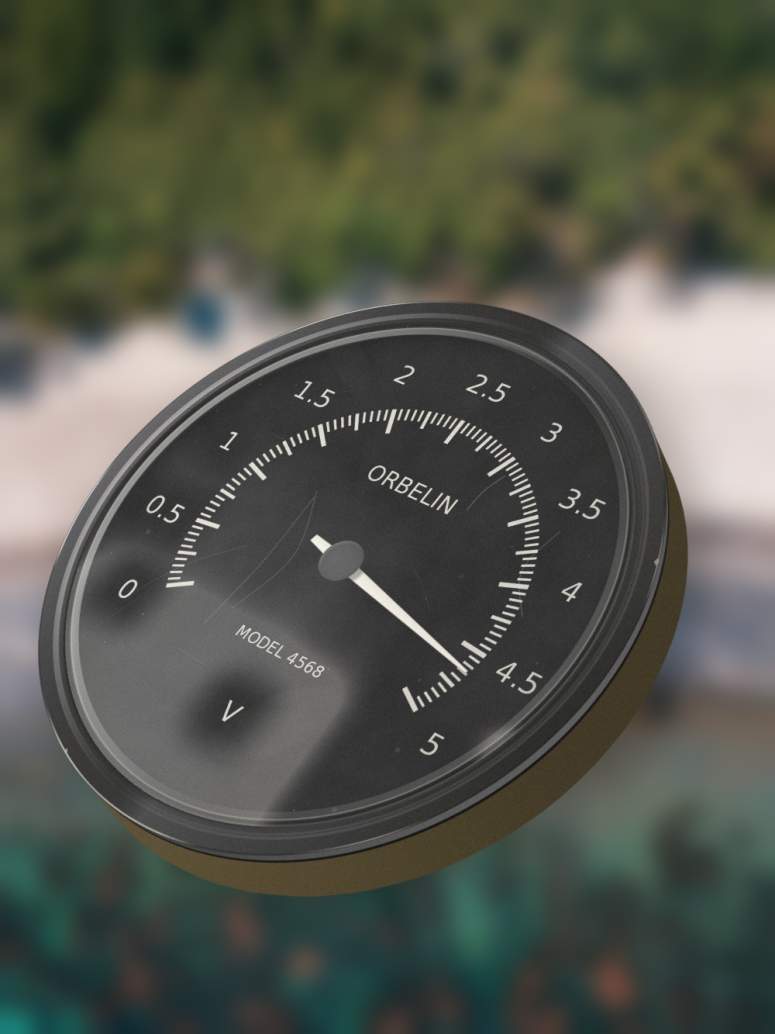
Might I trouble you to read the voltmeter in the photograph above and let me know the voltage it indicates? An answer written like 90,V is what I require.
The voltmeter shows 4.65,V
